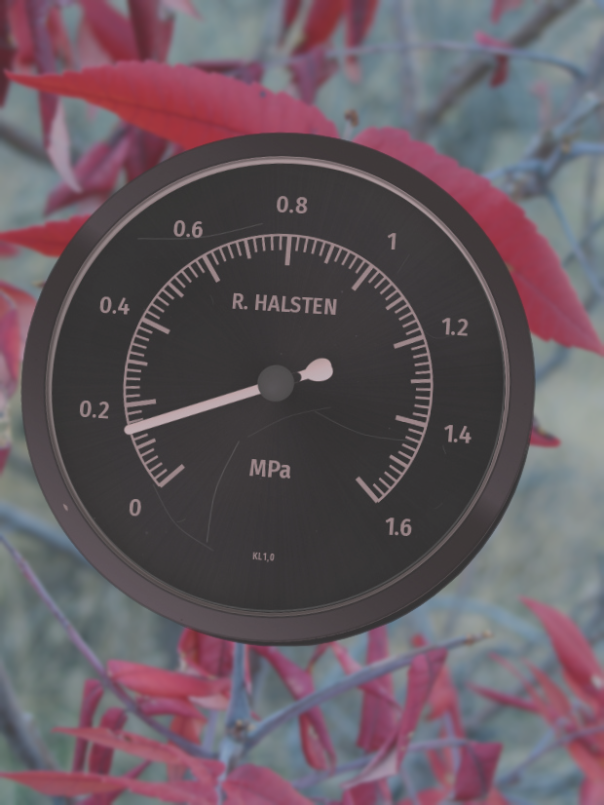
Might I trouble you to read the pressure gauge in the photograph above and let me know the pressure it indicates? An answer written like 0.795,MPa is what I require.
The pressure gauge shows 0.14,MPa
